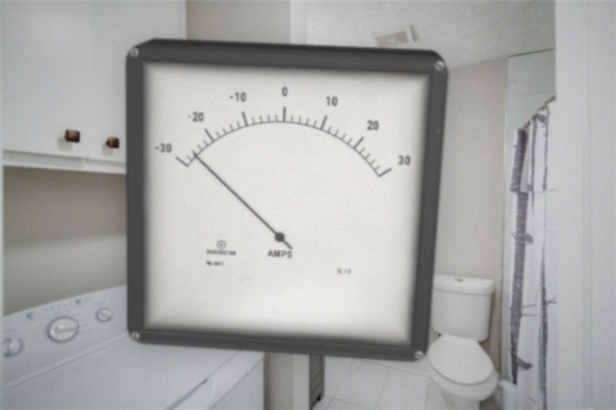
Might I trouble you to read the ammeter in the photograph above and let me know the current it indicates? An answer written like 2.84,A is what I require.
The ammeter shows -26,A
